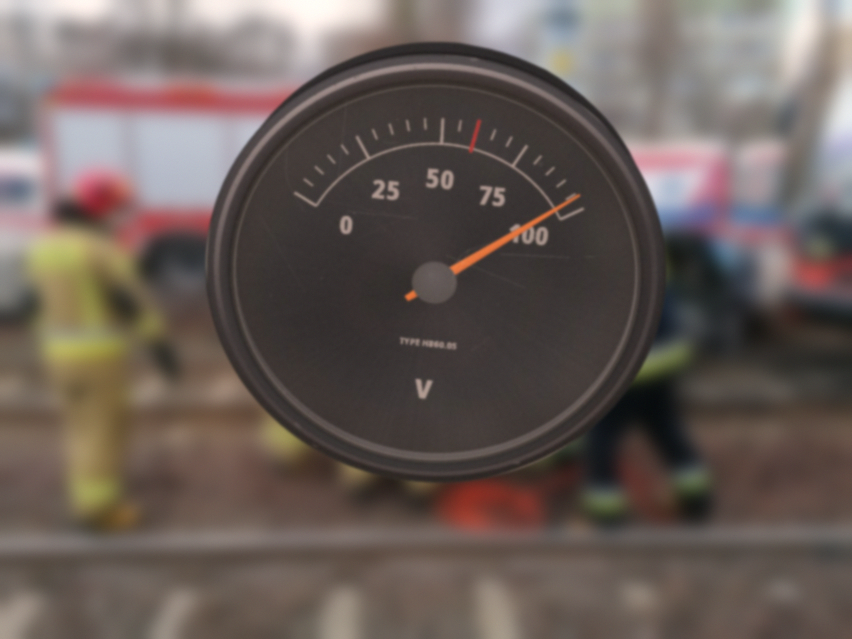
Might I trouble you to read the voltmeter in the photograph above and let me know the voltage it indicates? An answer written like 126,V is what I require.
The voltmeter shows 95,V
